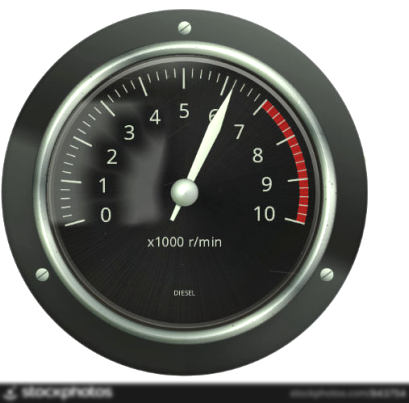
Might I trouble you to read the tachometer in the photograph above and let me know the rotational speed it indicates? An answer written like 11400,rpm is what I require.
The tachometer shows 6200,rpm
